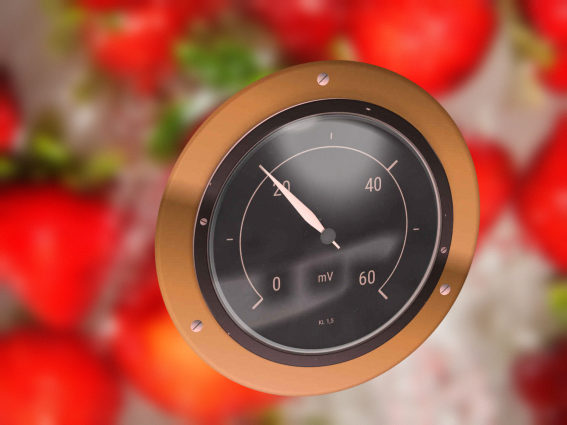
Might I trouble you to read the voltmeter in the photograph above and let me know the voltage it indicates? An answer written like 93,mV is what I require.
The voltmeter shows 20,mV
